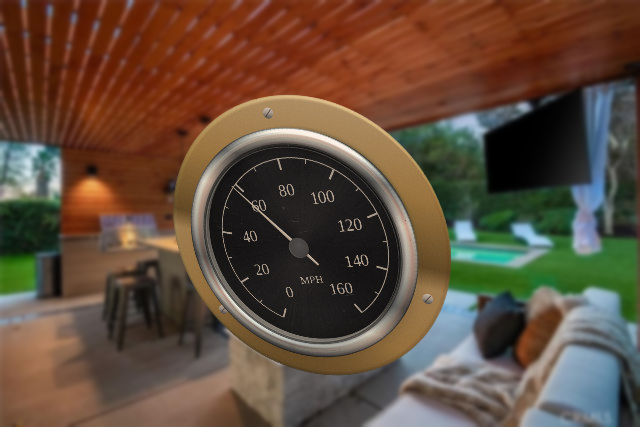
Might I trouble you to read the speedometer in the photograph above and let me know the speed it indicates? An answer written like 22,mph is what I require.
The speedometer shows 60,mph
